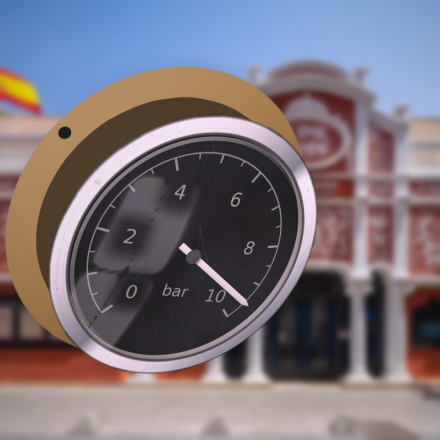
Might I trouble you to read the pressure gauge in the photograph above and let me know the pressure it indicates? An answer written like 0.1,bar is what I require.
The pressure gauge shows 9.5,bar
